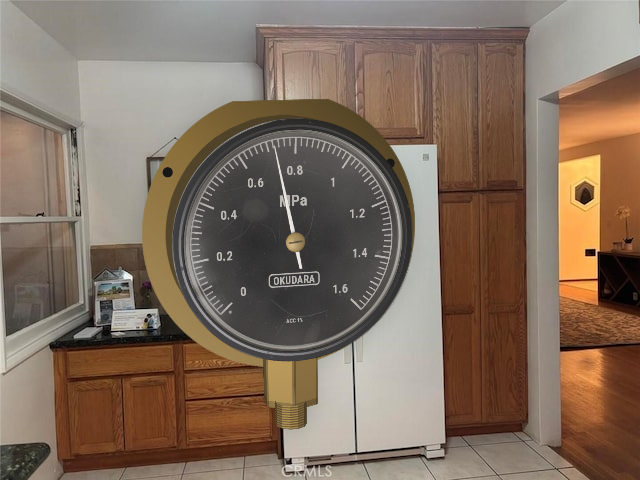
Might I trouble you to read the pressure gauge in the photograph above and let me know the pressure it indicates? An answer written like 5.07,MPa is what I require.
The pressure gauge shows 0.72,MPa
